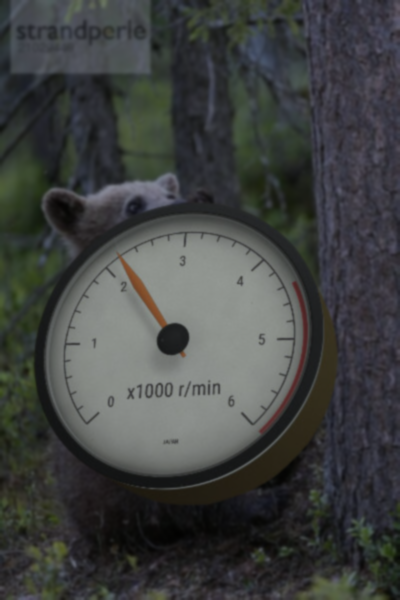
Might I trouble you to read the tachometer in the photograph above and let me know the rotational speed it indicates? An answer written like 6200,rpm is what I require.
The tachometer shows 2200,rpm
